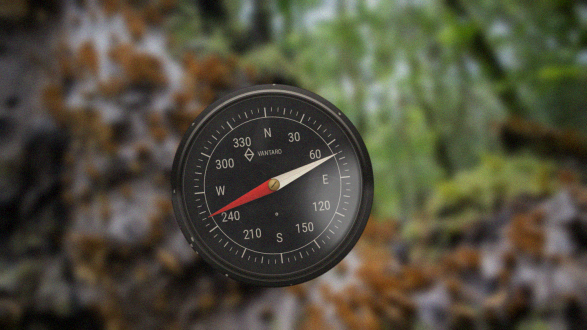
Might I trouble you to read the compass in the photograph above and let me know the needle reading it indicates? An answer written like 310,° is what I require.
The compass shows 250,°
